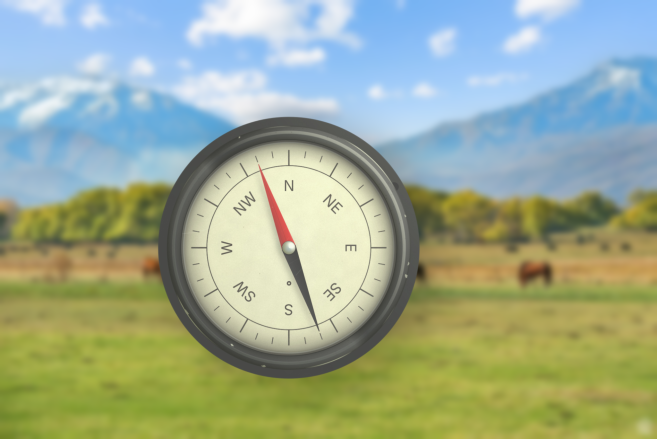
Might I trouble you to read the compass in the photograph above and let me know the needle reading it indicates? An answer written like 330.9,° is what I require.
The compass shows 340,°
